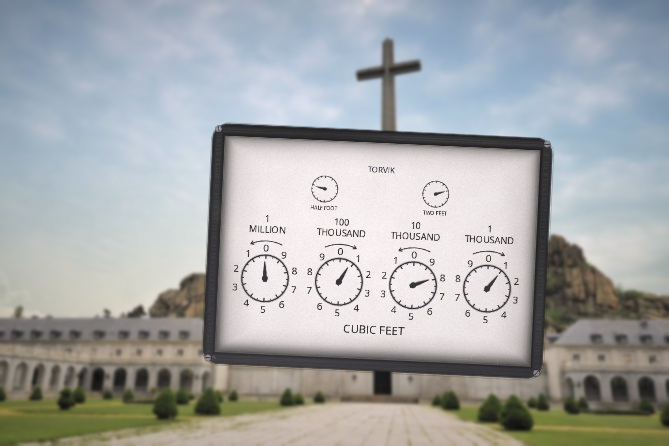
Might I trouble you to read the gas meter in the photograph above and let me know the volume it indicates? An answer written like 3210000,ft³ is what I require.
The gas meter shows 8100,ft³
